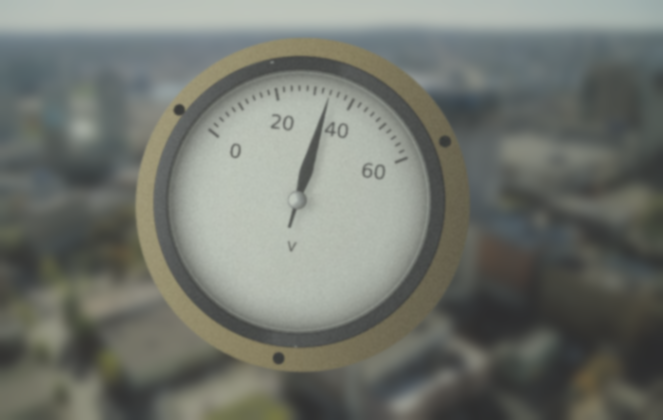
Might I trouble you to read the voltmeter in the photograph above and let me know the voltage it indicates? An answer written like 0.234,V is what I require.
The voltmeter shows 34,V
